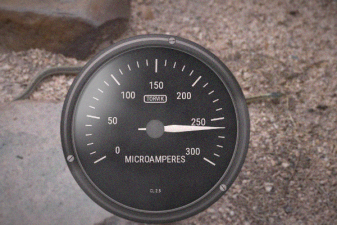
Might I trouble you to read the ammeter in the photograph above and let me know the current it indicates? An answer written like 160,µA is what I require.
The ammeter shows 260,µA
